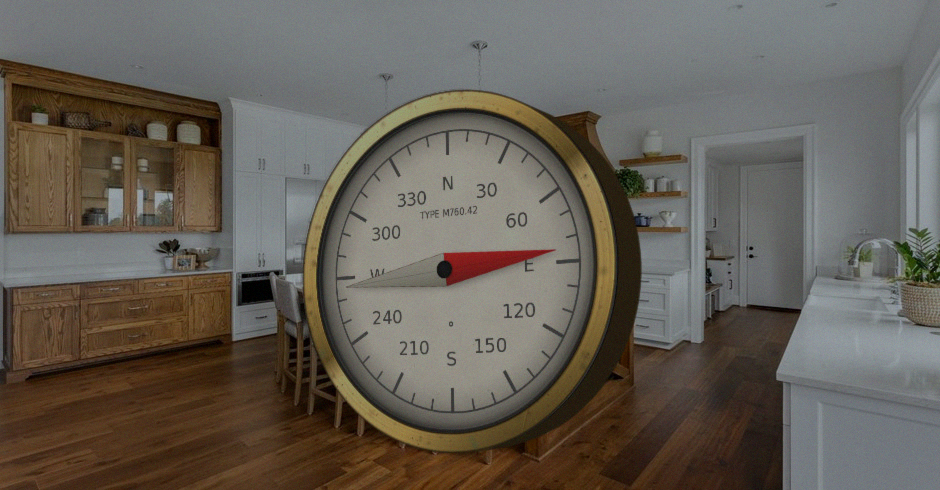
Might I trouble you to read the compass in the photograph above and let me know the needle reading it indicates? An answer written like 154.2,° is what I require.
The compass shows 85,°
